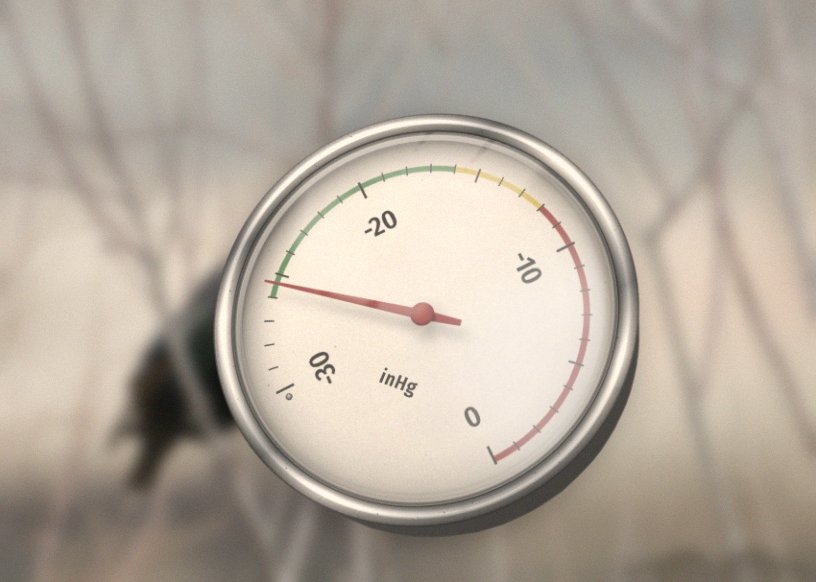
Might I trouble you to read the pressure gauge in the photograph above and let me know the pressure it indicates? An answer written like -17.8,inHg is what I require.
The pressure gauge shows -25.5,inHg
